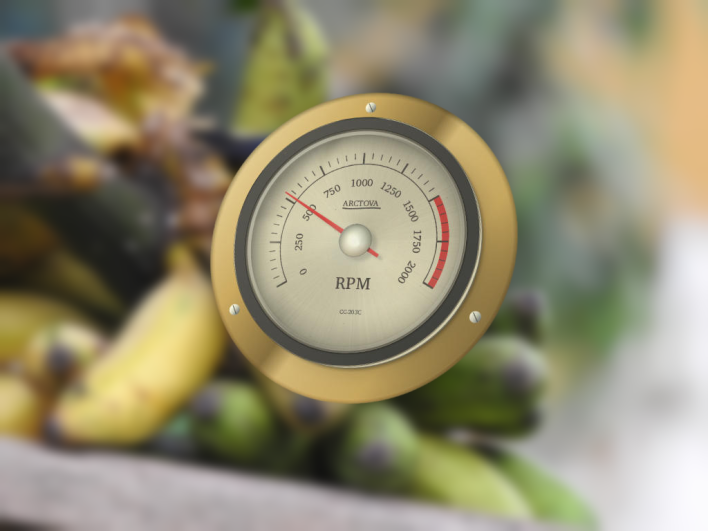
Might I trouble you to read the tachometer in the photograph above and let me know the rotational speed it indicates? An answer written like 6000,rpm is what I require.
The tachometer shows 525,rpm
